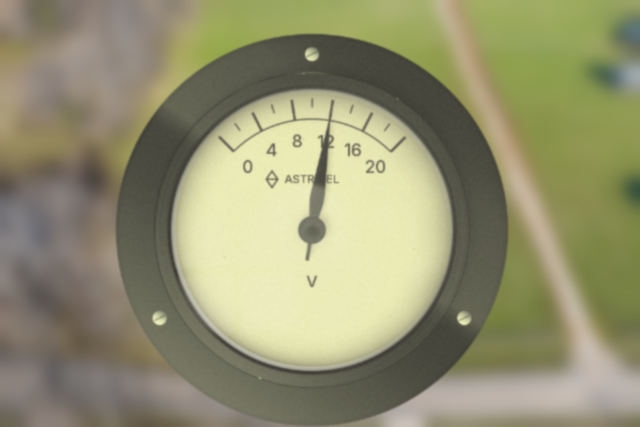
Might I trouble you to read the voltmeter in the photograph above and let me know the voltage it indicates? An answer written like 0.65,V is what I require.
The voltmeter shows 12,V
